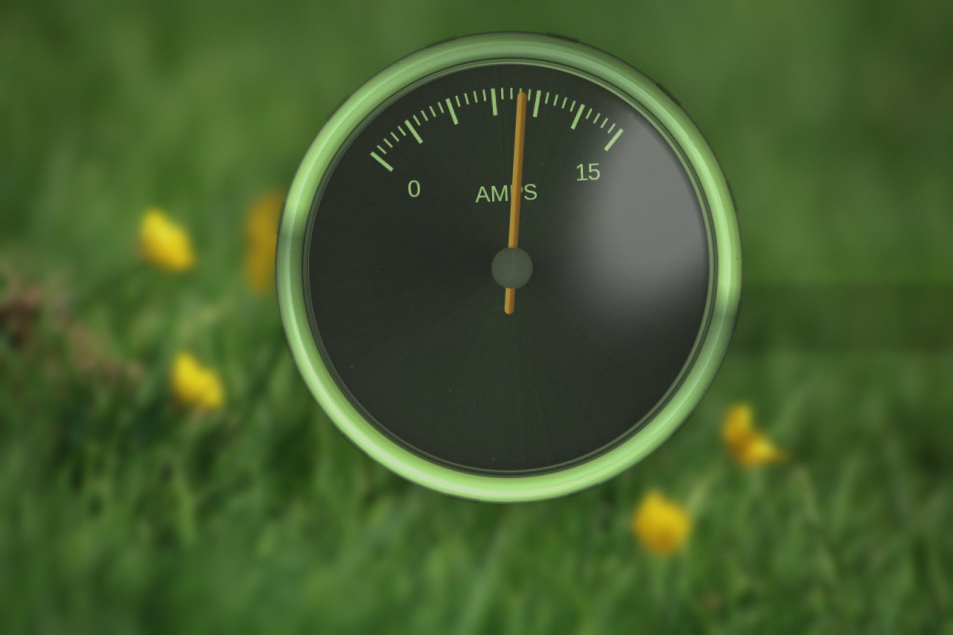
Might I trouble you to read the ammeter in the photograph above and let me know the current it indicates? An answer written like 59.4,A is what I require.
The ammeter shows 9,A
